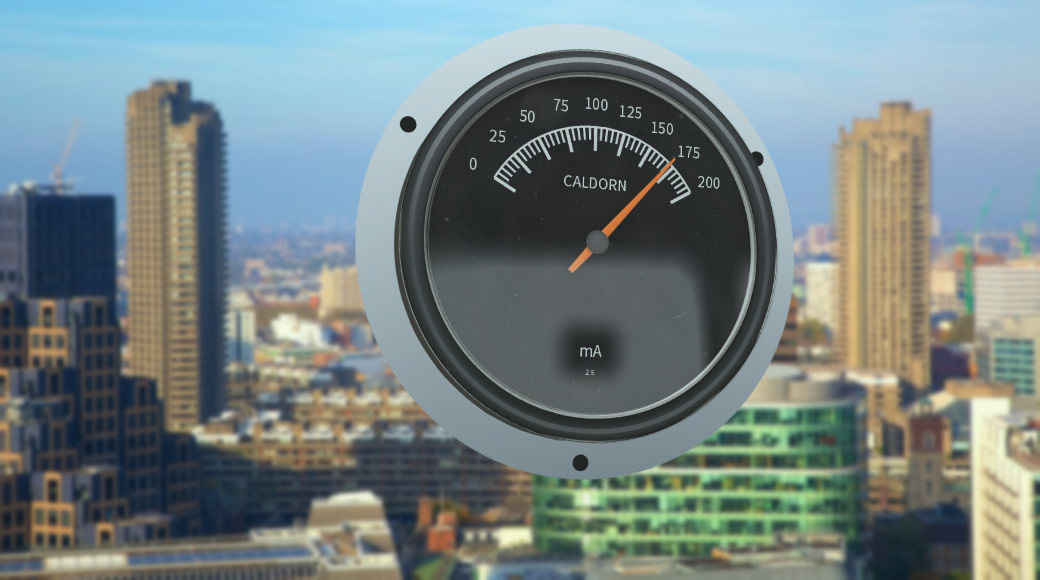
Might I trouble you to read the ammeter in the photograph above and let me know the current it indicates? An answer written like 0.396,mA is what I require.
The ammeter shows 170,mA
